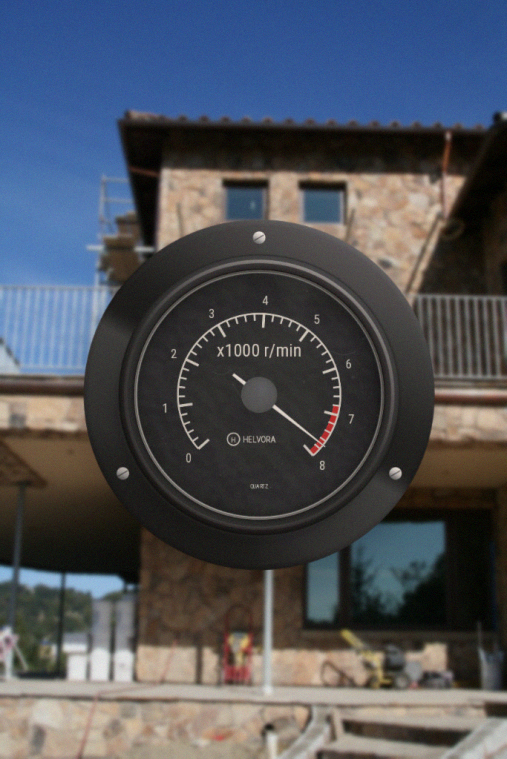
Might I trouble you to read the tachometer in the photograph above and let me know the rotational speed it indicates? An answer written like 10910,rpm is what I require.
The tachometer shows 7700,rpm
